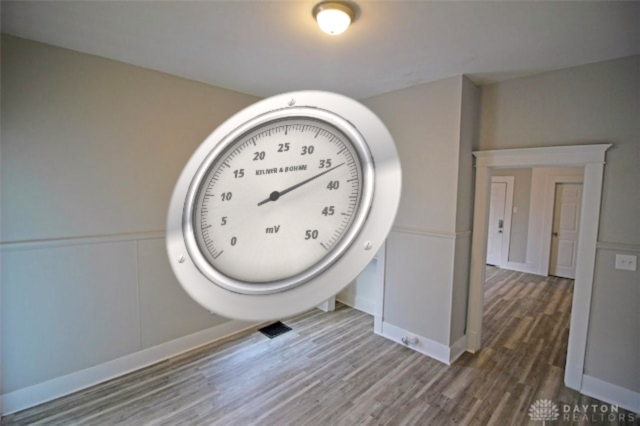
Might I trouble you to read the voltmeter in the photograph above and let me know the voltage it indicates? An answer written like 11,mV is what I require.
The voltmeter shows 37.5,mV
